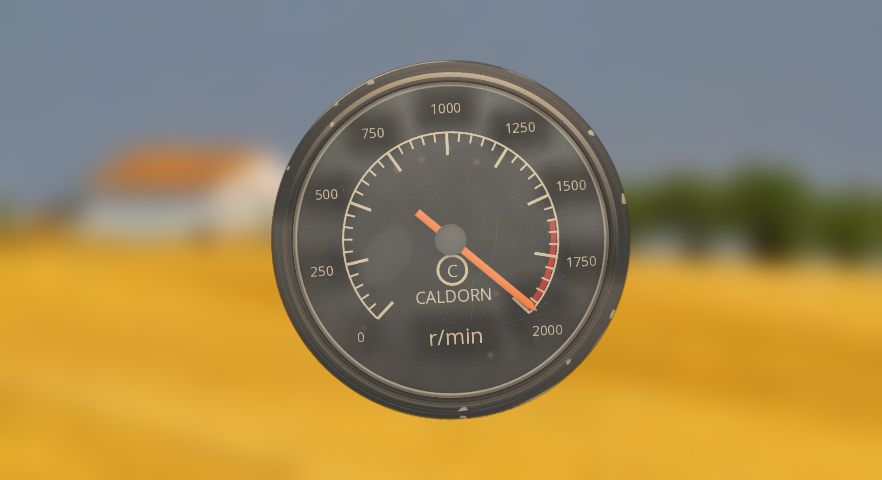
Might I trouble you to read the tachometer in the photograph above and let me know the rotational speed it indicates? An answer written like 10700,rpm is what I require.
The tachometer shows 1975,rpm
